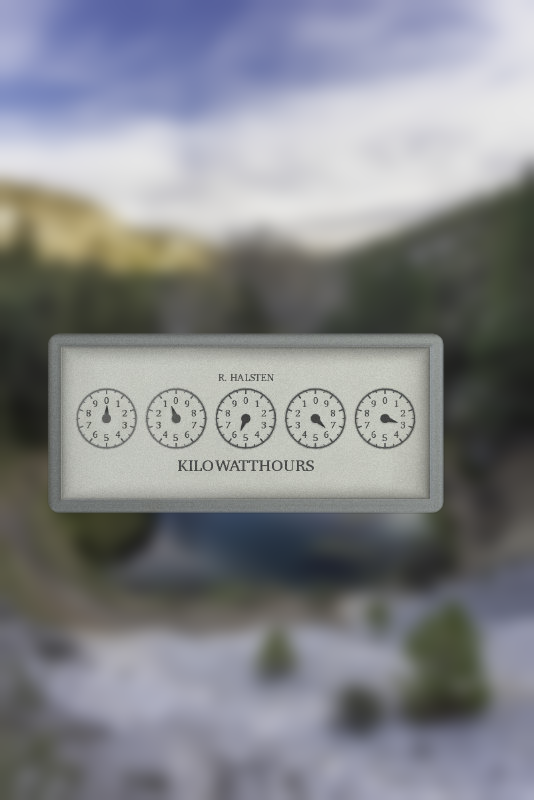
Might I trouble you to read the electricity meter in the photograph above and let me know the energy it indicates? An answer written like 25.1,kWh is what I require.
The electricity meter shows 563,kWh
